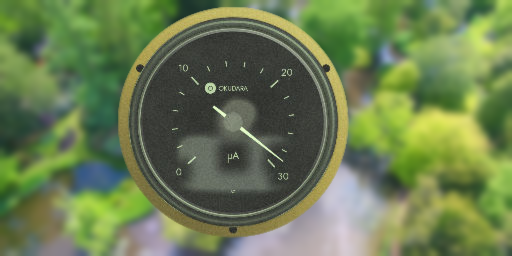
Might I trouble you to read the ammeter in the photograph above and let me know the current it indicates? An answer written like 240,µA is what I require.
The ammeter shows 29,µA
